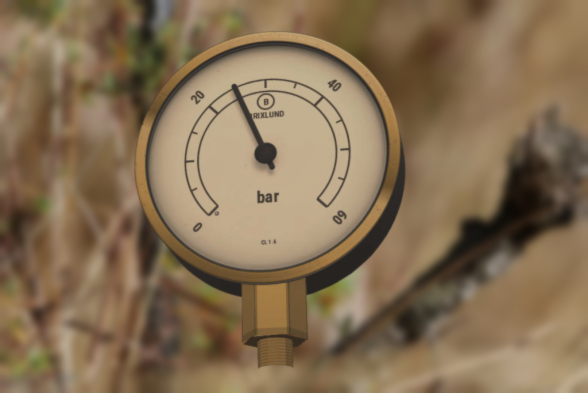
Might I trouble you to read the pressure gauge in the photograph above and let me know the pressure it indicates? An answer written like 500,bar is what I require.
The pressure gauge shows 25,bar
